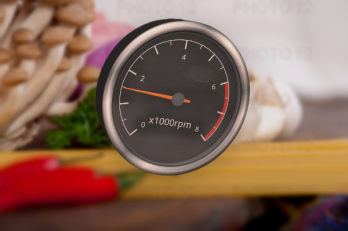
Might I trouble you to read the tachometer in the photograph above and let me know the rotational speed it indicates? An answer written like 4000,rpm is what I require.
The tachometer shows 1500,rpm
